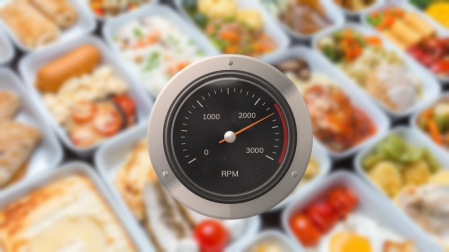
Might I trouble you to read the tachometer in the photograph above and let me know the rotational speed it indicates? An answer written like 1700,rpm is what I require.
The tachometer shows 2300,rpm
